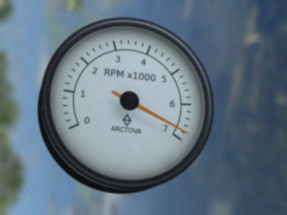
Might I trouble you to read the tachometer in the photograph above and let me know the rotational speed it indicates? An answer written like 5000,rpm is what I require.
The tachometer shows 6800,rpm
